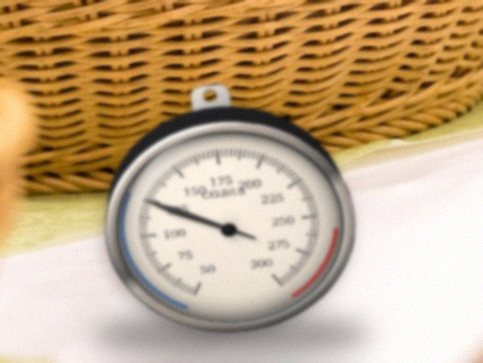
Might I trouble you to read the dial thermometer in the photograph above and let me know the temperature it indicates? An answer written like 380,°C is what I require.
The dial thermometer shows 125,°C
